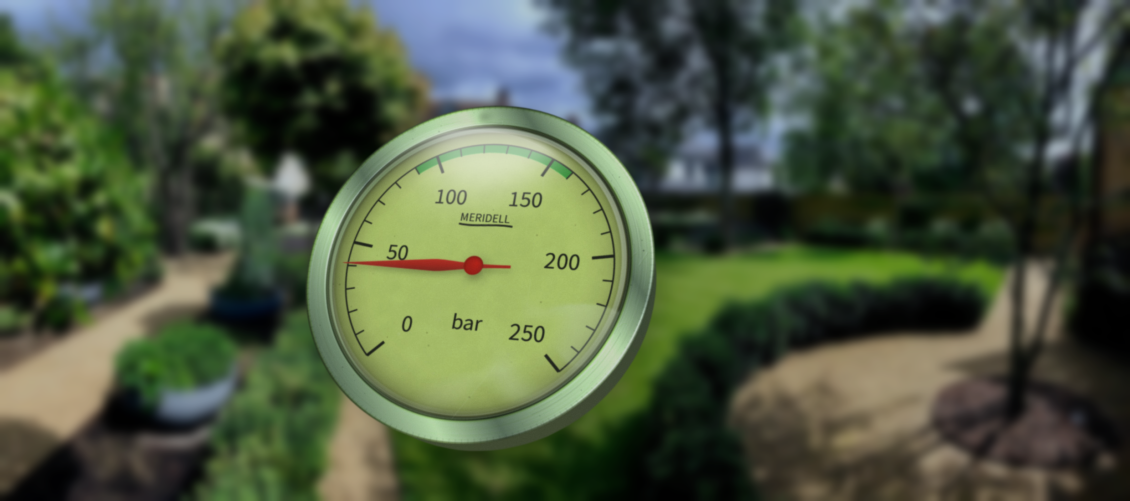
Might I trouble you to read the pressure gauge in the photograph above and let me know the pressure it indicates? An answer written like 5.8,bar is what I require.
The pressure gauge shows 40,bar
